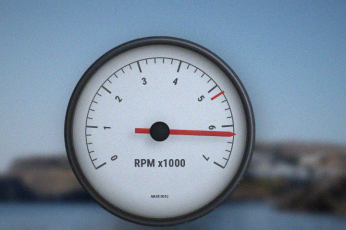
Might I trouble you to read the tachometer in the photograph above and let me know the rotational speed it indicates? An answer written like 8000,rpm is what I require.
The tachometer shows 6200,rpm
